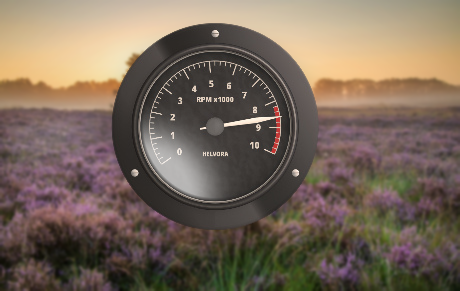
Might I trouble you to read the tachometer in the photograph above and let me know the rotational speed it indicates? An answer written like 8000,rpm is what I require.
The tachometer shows 8600,rpm
